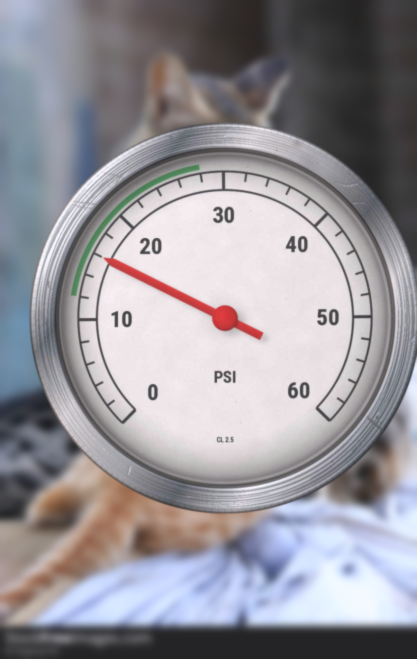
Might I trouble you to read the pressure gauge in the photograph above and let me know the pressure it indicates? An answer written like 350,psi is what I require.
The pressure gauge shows 16,psi
